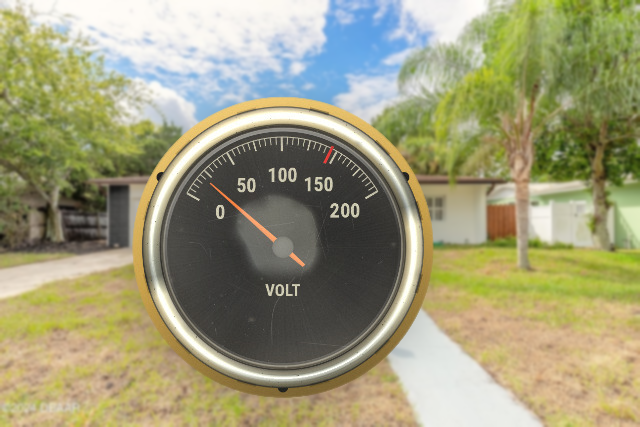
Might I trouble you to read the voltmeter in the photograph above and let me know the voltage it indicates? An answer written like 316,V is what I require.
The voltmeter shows 20,V
